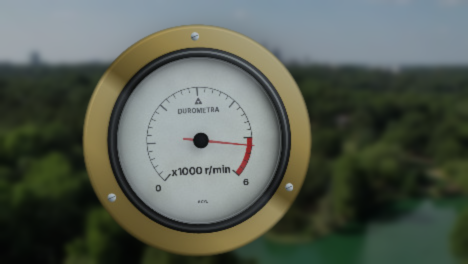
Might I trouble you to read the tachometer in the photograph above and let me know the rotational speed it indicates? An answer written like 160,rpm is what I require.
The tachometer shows 5200,rpm
